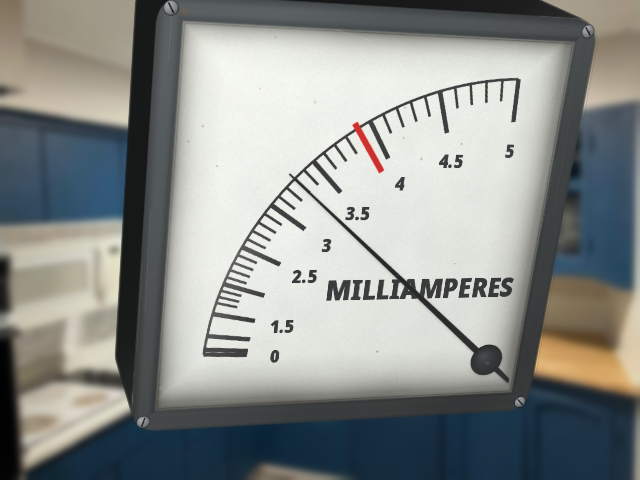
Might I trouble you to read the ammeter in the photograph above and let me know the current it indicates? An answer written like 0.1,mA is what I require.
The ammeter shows 3.3,mA
